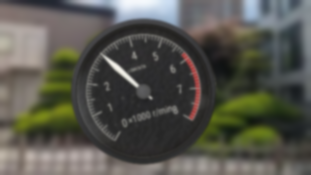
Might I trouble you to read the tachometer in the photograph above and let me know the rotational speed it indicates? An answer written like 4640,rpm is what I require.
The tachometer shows 3000,rpm
